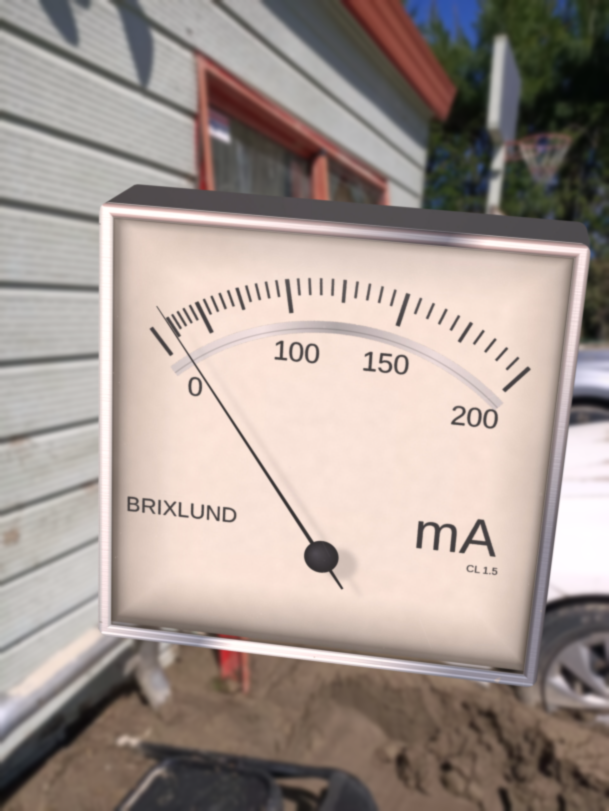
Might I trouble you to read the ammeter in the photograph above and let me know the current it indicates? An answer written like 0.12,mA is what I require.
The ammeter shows 25,mA
